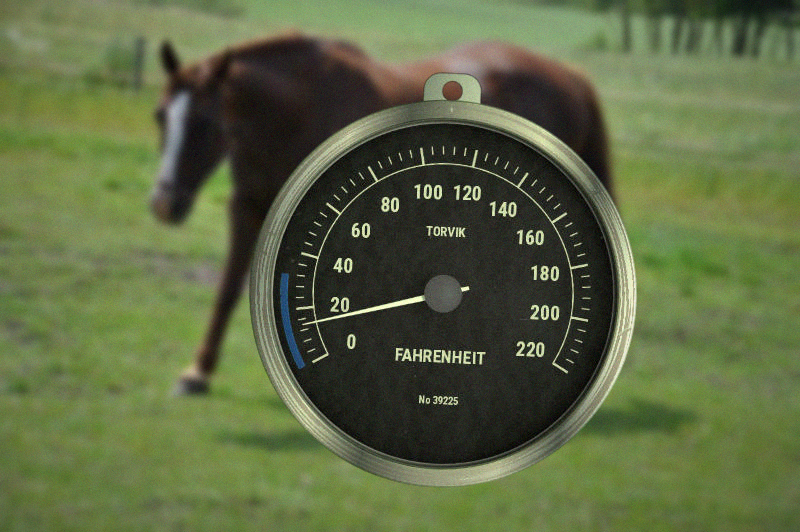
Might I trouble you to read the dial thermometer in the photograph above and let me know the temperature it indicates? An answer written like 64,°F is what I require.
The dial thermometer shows 14,°F
